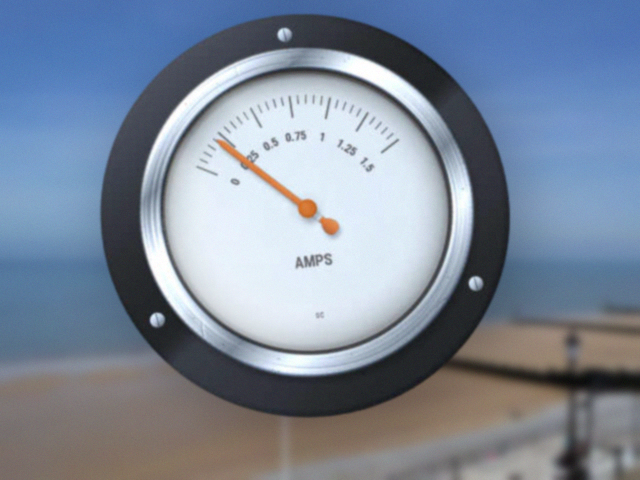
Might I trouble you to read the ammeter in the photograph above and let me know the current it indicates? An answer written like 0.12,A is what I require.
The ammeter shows 0.2,A
